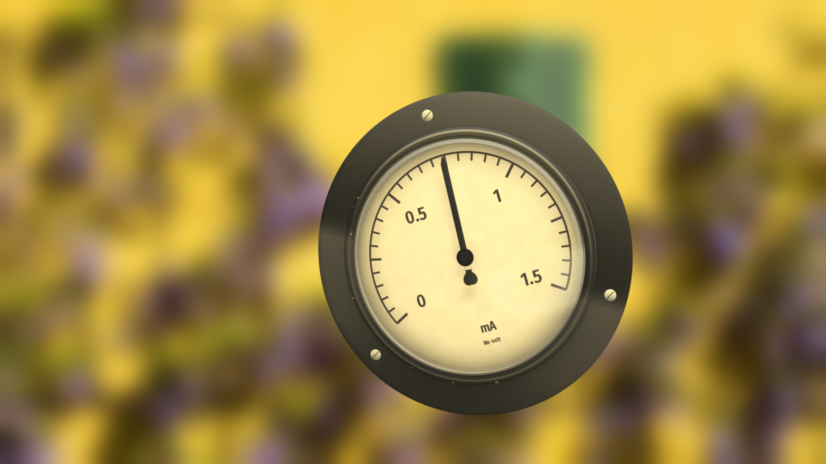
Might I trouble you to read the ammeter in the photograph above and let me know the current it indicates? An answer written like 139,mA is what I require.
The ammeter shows 0.75,mA
